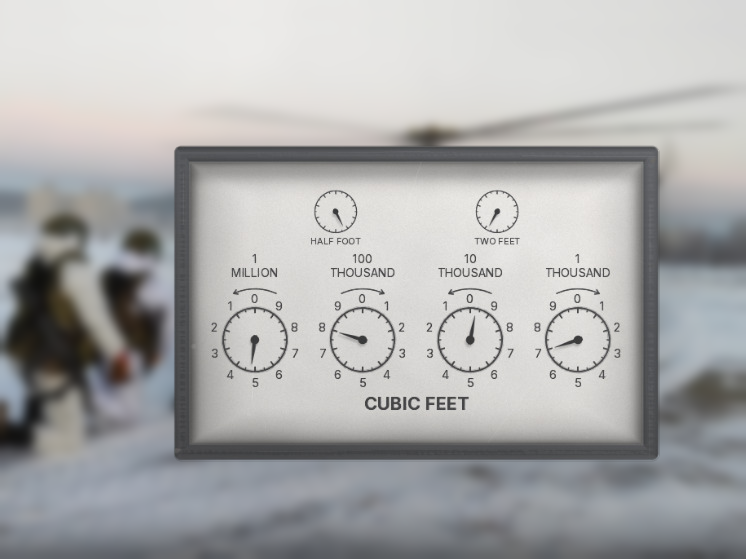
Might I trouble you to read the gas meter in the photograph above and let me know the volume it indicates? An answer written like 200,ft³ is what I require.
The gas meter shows 479700,ft³
